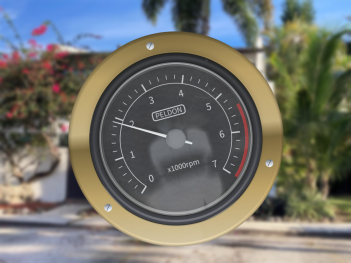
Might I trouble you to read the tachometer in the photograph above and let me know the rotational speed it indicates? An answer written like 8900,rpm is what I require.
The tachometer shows 1900,rpm
